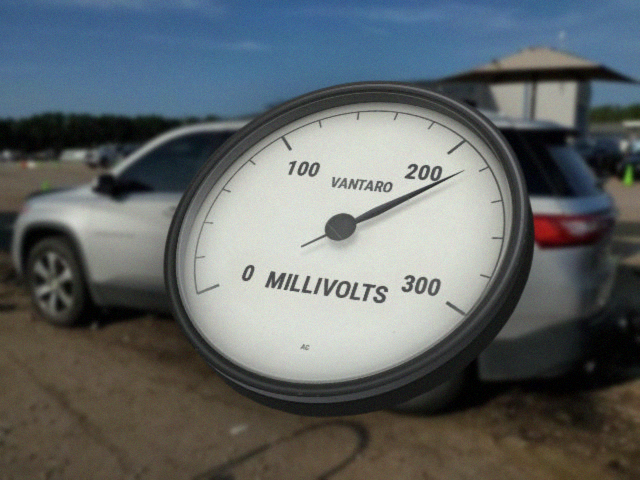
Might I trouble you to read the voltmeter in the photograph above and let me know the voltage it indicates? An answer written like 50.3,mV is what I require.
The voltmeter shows 220,mV
